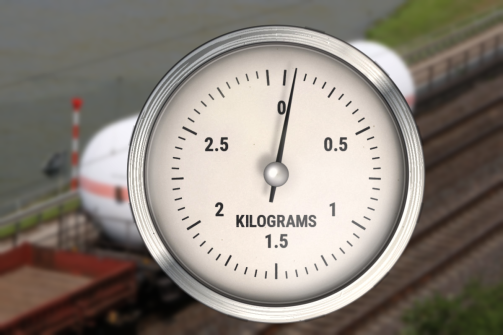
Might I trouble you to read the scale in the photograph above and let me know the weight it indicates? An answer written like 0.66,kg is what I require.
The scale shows 0.05,kg
